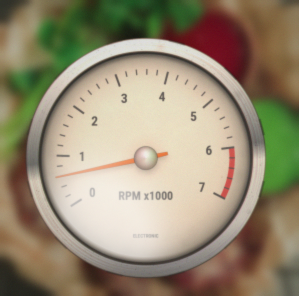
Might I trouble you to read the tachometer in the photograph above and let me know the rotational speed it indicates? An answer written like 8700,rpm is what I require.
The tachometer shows 600,rpm
